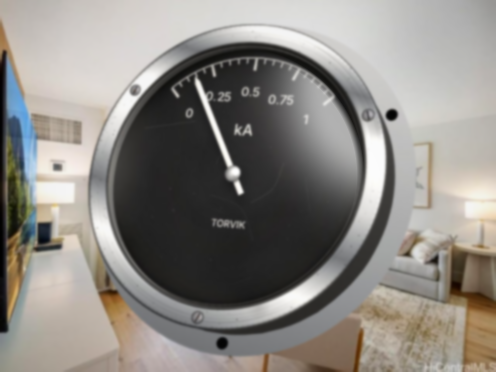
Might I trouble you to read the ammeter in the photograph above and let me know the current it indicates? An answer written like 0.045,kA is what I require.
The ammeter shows 0.15,kA
